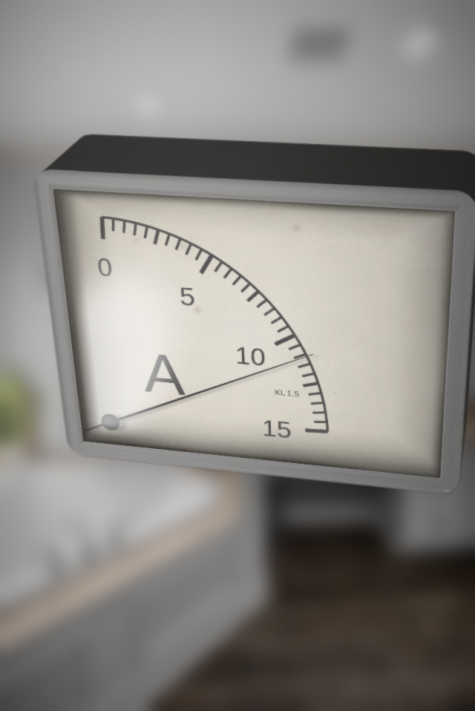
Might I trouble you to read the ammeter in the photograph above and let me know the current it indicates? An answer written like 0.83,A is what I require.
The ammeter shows 11,A
